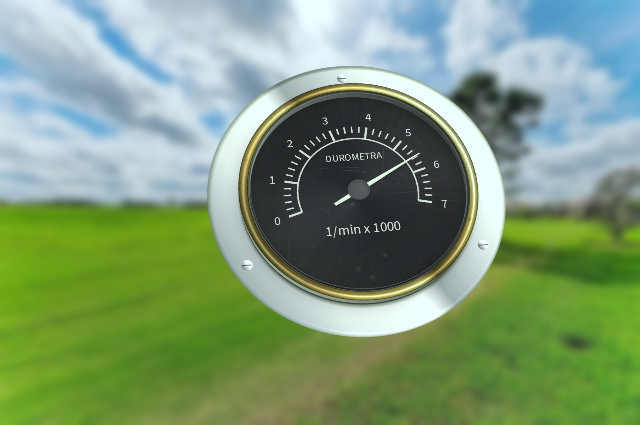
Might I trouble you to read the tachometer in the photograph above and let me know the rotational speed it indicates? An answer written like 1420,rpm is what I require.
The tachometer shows 5600,rpm
